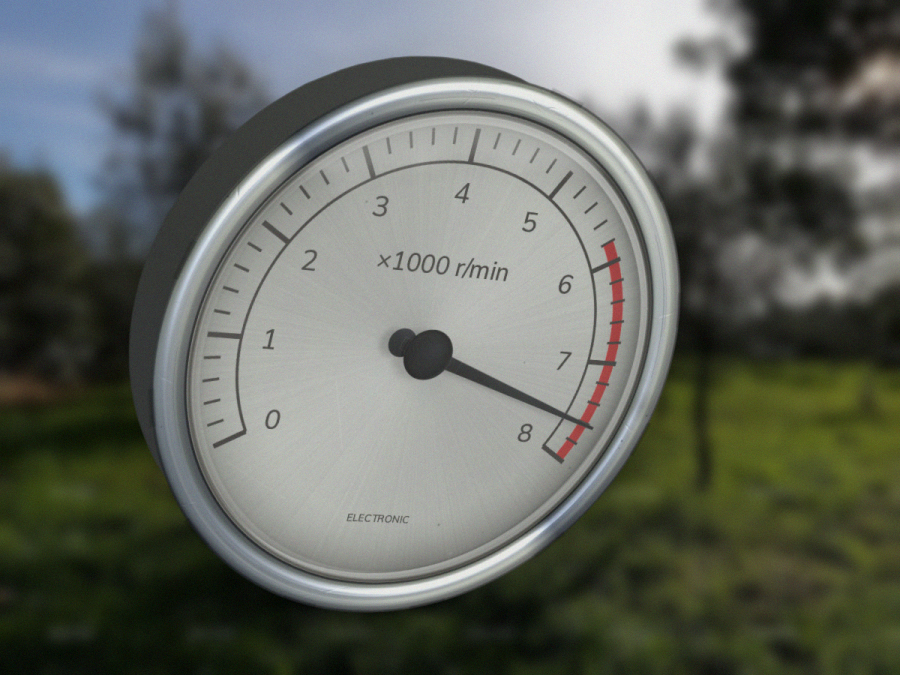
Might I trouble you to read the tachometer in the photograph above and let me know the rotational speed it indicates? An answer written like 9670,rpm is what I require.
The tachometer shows 7600,rpm
